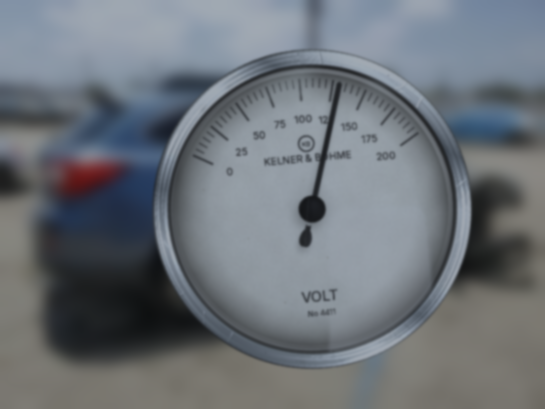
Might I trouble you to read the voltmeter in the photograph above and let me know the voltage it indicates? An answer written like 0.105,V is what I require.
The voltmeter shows 130,V
